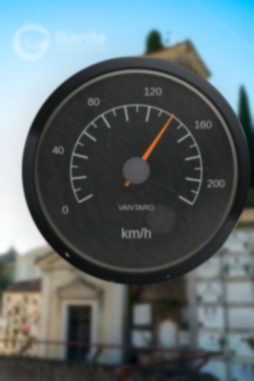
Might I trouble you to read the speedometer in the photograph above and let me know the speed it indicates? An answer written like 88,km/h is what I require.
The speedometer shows 140,km/h
